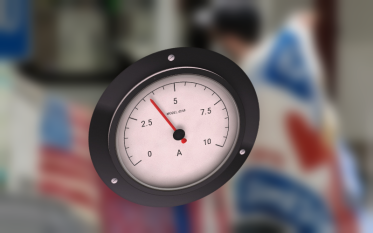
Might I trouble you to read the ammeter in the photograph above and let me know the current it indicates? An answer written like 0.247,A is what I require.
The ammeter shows 3.75,A
